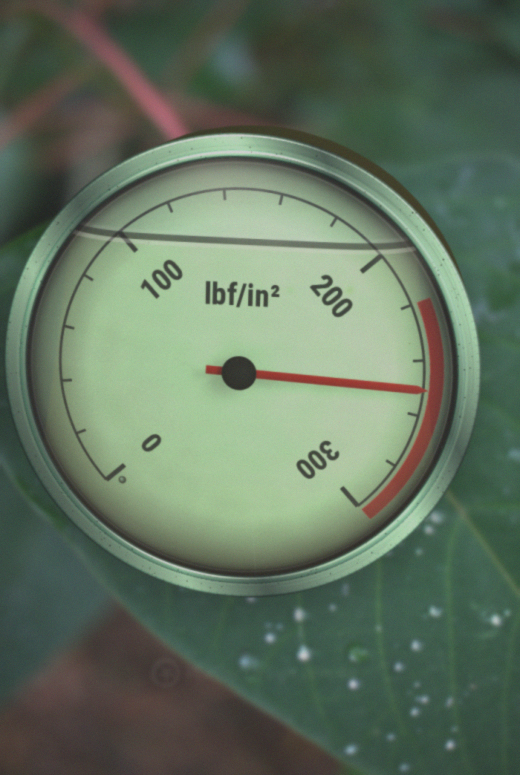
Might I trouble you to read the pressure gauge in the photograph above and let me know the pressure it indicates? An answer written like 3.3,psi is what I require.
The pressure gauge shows 250,psi
